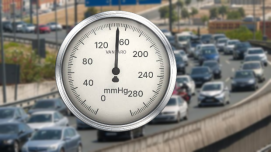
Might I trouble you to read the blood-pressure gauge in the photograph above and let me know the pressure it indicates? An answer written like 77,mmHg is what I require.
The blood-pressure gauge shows 150,mmHg
